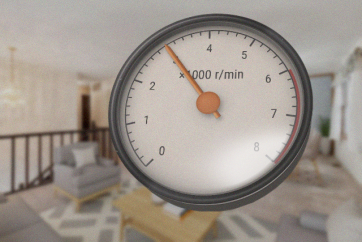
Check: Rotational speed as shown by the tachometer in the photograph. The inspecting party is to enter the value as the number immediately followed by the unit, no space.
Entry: 3000rpm
